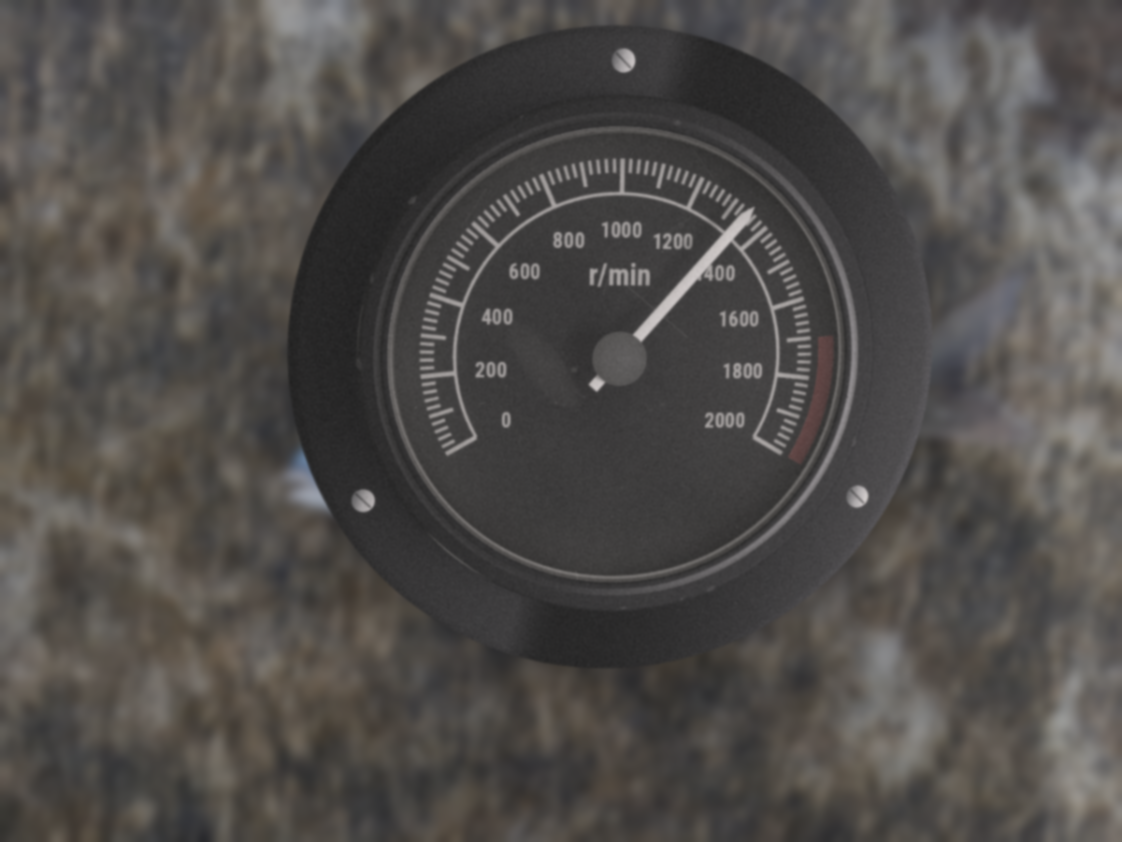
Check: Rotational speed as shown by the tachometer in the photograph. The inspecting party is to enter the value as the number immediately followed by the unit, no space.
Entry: 1340rpm
